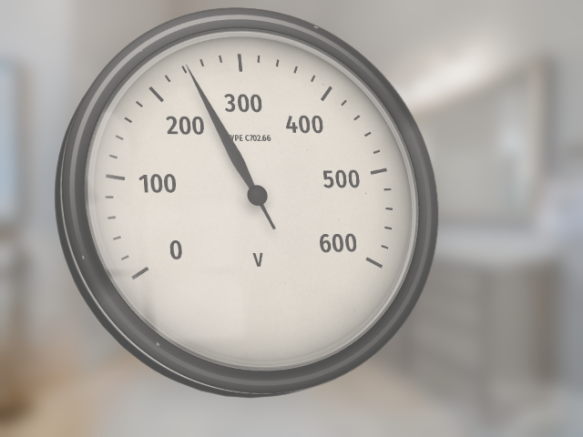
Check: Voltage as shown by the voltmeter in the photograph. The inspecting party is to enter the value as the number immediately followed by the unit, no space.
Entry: 240V
